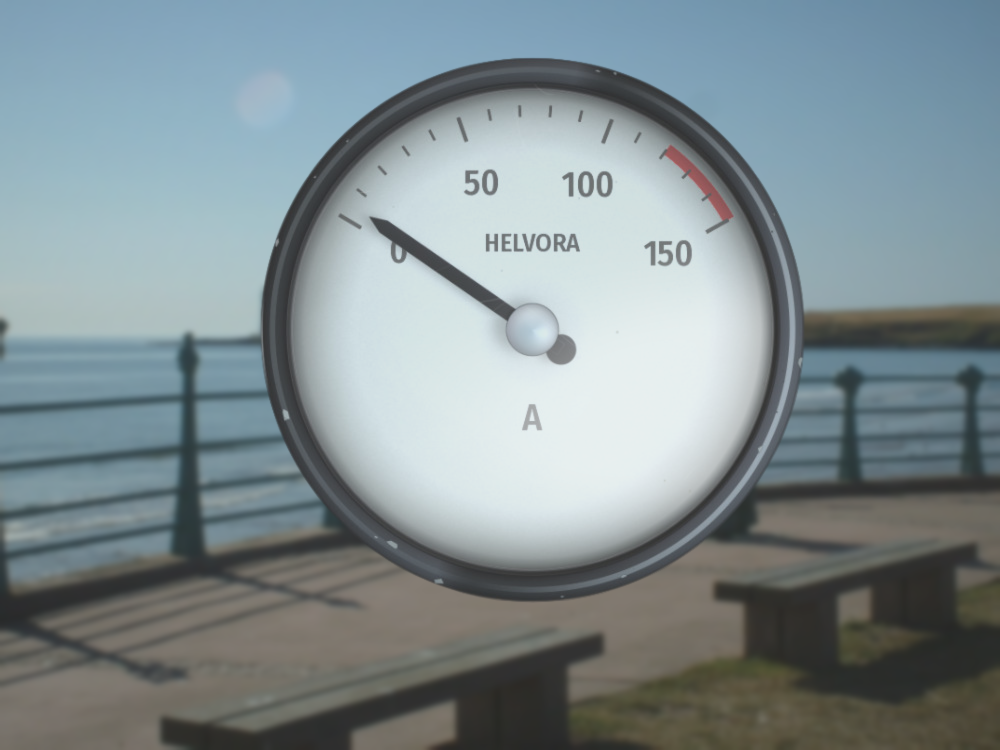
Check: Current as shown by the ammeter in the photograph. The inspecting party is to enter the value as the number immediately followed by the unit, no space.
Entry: 5A
